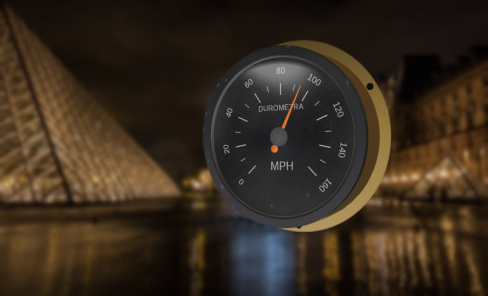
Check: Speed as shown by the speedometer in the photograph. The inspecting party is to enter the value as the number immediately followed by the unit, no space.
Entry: 95mph
